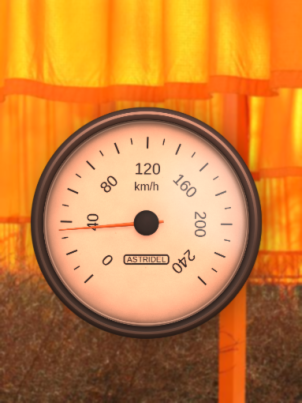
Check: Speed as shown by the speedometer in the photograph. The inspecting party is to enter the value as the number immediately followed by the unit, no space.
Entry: 35km/h
